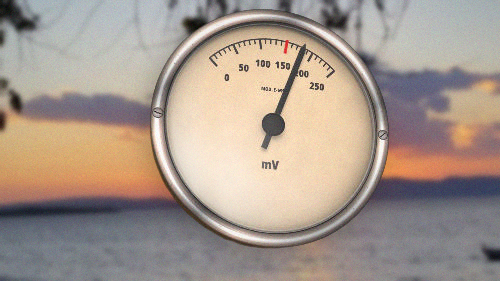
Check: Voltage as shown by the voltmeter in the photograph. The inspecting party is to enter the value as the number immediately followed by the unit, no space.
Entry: 180mV
